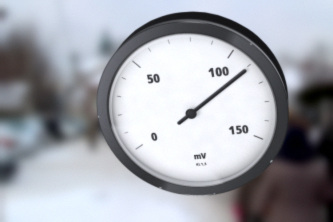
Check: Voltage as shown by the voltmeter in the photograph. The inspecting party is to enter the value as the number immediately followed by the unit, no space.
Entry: 110mV
